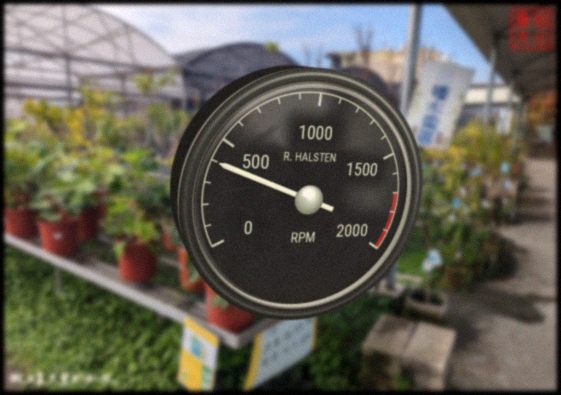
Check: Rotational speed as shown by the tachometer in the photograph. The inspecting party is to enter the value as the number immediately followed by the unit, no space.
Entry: 400rpm
